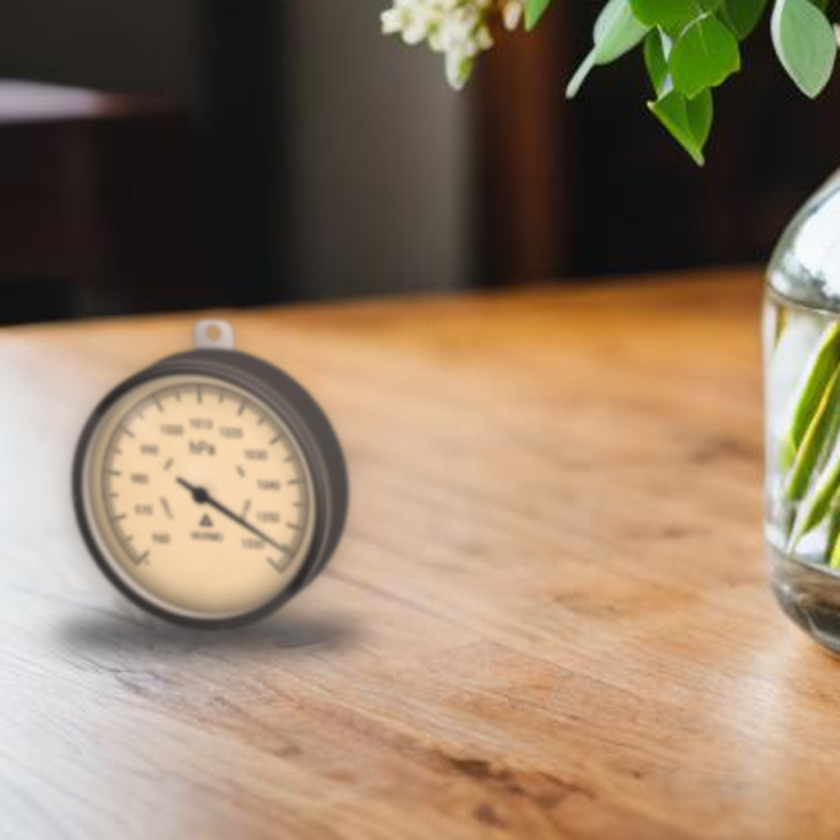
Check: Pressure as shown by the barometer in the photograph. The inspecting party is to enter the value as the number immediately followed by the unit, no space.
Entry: 1055hPa
